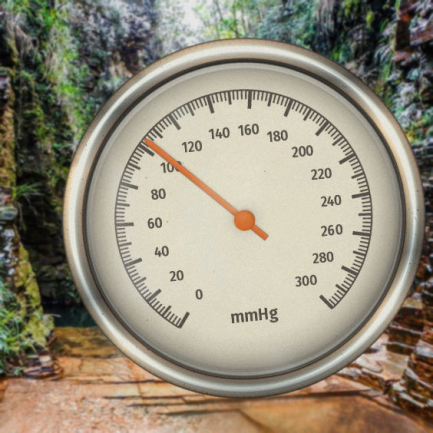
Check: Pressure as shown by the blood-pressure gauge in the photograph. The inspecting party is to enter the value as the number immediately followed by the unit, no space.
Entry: 104mmHg
